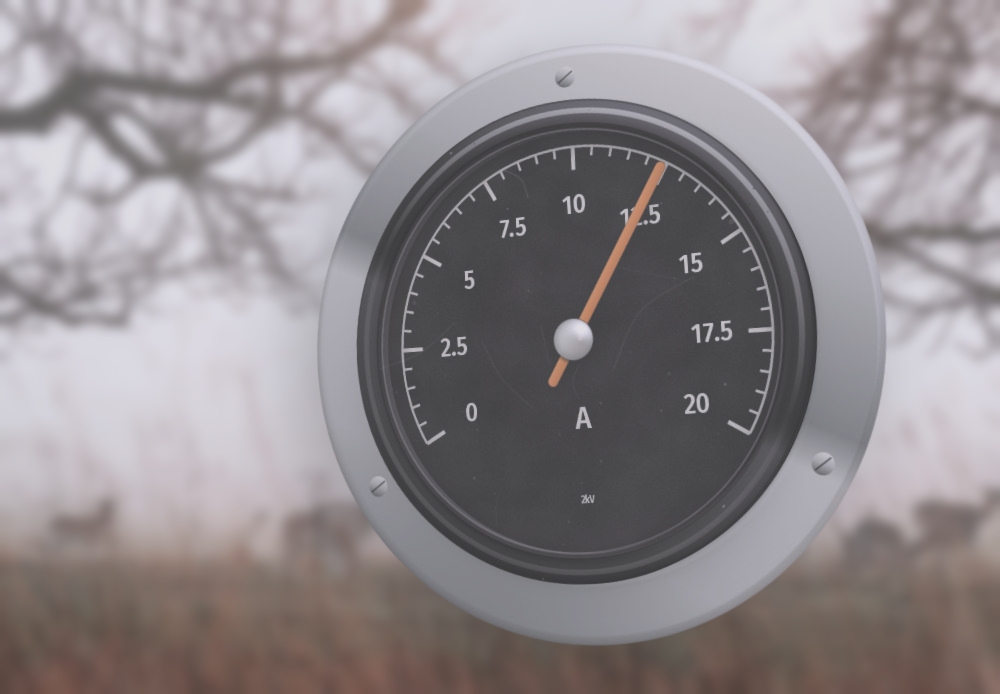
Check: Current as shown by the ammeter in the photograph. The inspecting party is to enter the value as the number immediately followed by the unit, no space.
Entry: 12.5A
